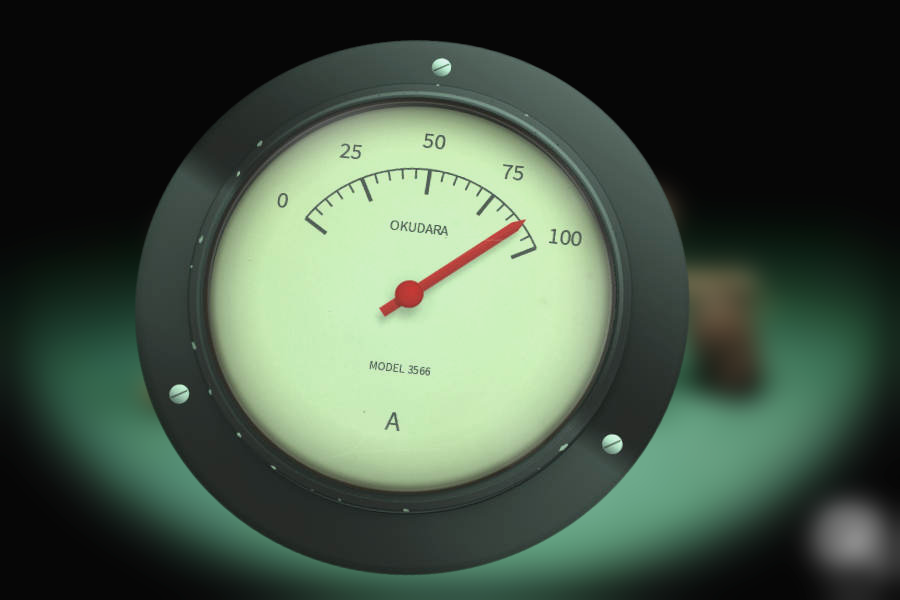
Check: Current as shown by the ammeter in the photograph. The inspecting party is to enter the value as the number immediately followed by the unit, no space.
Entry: 90A
